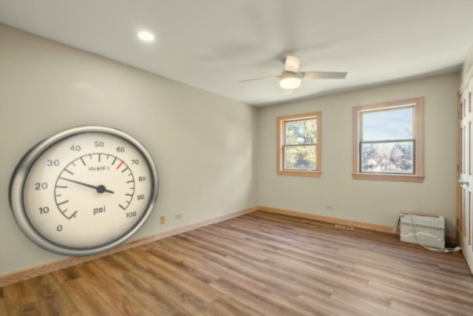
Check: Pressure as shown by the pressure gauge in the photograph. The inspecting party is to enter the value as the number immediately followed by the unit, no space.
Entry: 25psi
